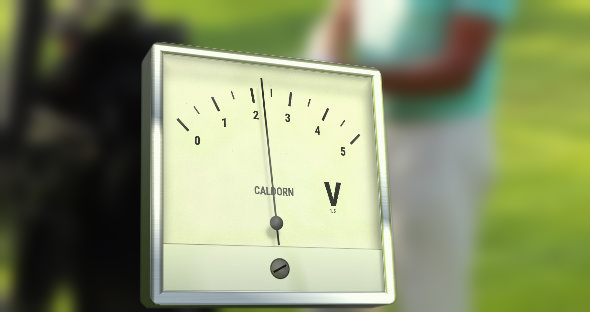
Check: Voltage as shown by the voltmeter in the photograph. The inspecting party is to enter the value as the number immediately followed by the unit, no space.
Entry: 2.25V
